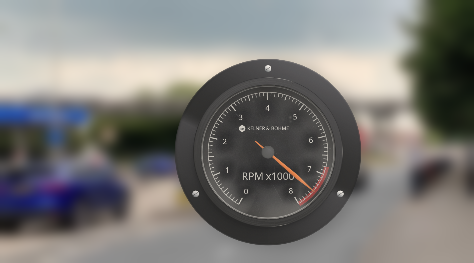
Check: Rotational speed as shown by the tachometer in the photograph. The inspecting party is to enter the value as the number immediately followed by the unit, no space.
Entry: 7500rpm
